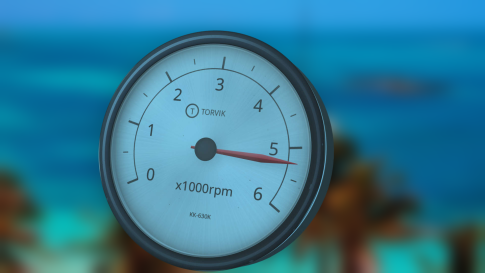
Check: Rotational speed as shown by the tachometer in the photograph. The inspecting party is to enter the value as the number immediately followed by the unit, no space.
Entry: 5250rpm
